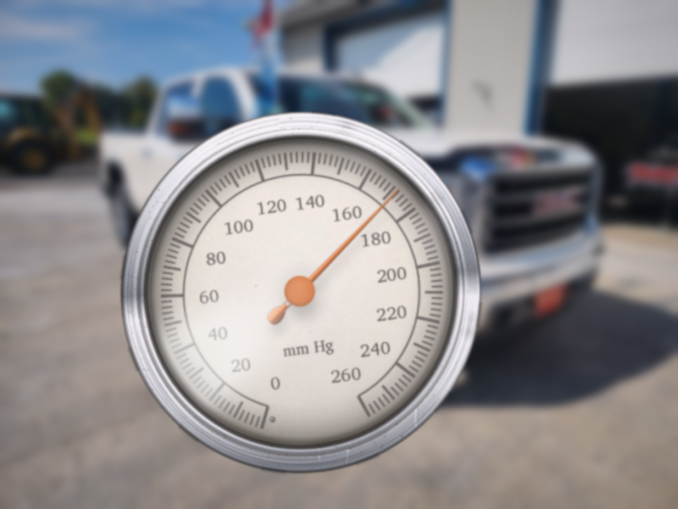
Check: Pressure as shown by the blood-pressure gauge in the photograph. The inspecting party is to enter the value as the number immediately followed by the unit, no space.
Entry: 172mmHg
